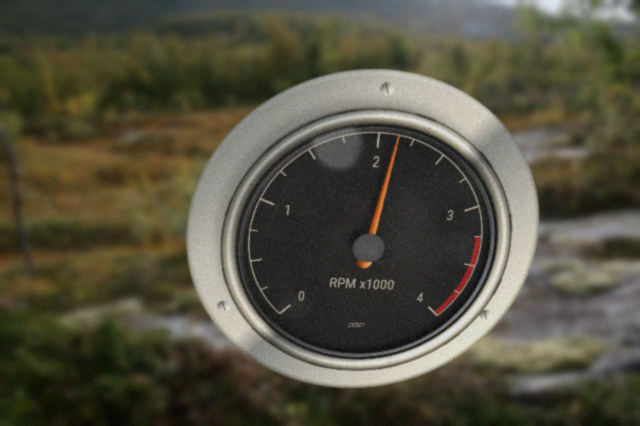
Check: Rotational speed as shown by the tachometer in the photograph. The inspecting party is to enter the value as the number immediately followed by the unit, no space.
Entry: 2125rpm
